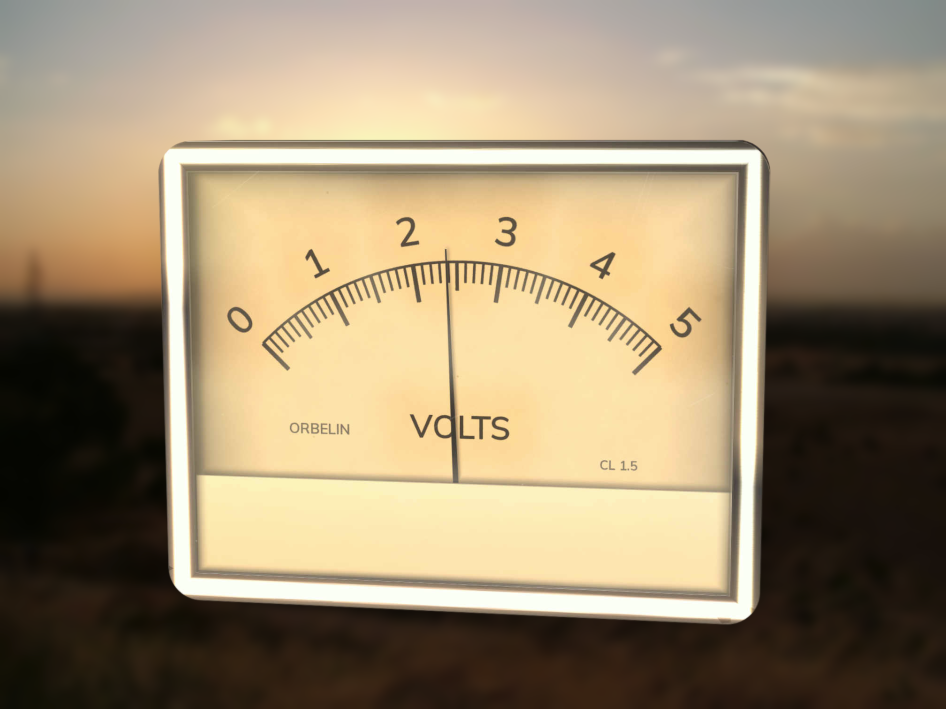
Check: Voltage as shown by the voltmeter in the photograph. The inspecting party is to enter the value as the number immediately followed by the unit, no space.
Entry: 2.4V
